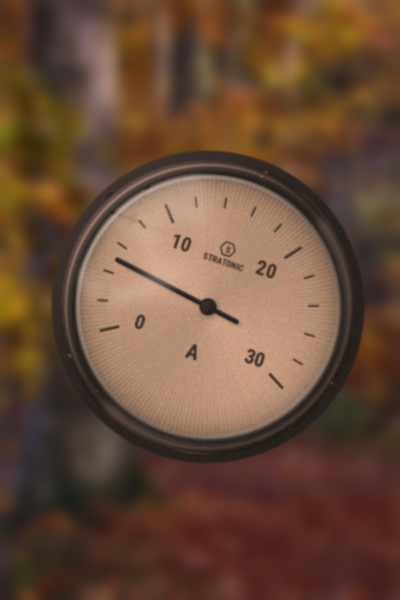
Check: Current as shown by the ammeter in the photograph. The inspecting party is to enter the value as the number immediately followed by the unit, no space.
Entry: 5A
